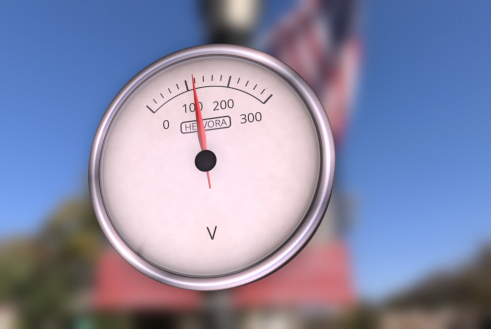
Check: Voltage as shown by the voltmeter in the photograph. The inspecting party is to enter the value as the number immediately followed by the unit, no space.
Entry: 120V
